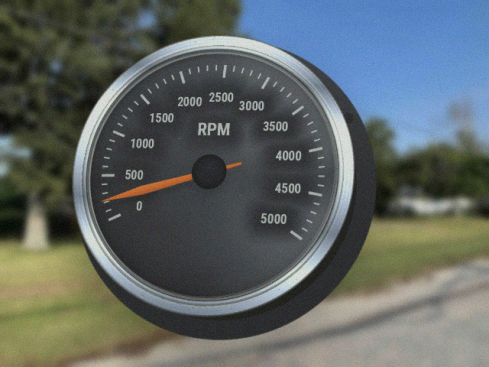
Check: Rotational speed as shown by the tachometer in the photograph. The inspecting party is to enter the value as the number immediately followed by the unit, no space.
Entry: 200rpm
